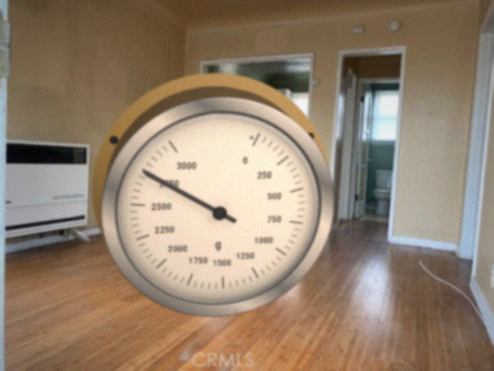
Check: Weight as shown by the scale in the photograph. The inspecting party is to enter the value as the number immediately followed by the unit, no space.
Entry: 2750g
